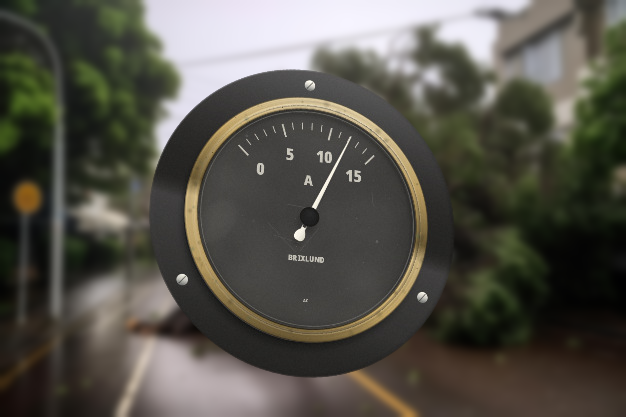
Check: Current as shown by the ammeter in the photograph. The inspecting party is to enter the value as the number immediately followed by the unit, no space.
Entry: 12A
